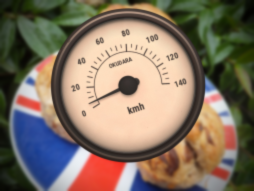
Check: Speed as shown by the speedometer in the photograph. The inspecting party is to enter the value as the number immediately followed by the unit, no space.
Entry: 5km/h
